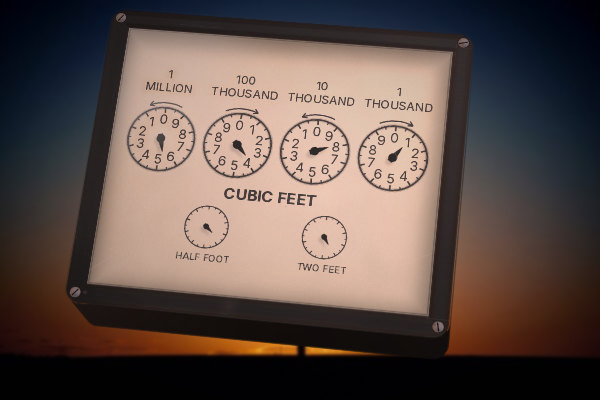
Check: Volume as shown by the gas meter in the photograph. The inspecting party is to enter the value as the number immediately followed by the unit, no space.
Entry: 538100ft³
